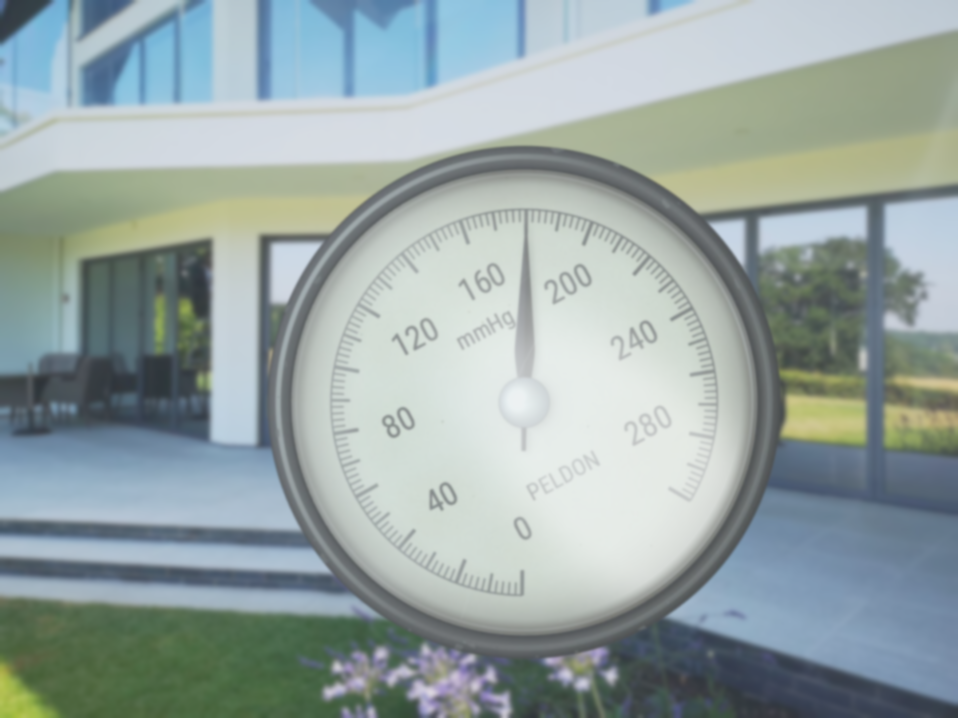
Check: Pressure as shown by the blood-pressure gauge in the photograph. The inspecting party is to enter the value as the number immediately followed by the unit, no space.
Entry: 180mmHg
